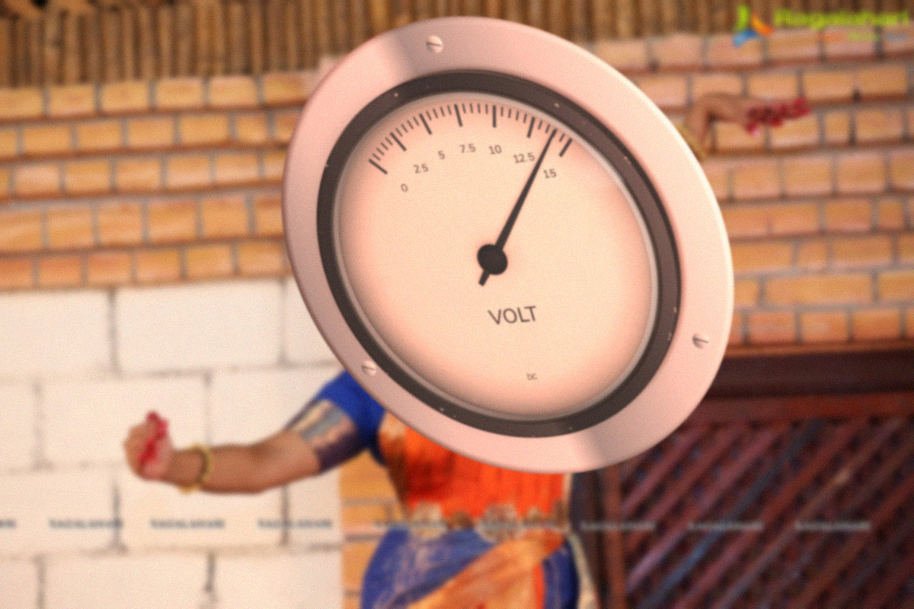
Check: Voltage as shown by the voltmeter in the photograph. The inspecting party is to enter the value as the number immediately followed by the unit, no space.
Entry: 14V
